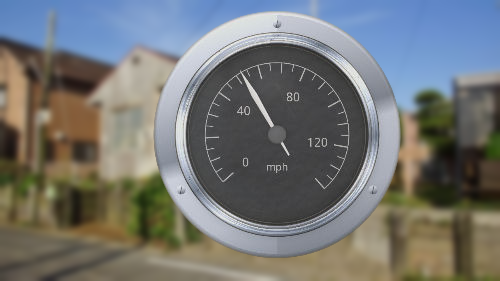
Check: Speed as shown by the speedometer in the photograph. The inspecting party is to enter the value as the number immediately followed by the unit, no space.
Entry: 52.5mph
